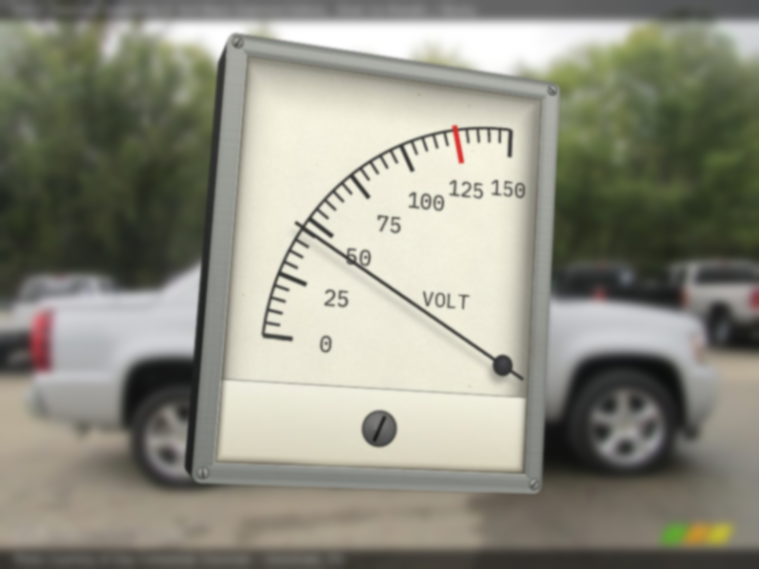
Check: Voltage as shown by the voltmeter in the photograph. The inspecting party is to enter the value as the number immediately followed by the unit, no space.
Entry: 45V
